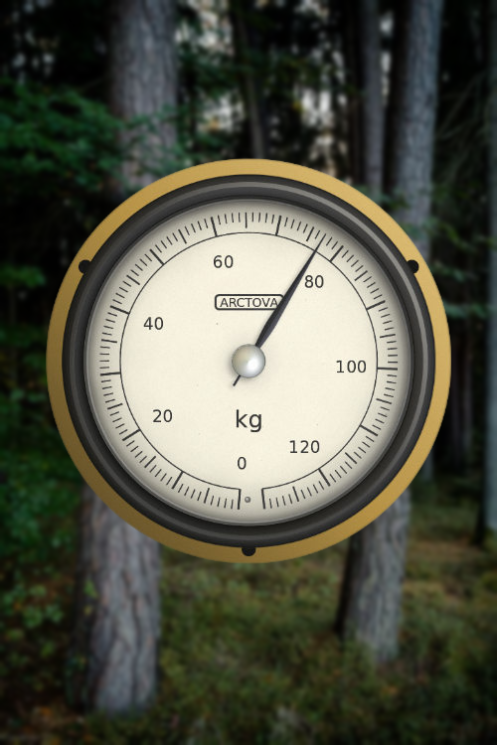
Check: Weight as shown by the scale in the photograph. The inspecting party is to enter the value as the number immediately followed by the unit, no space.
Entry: 77kg
